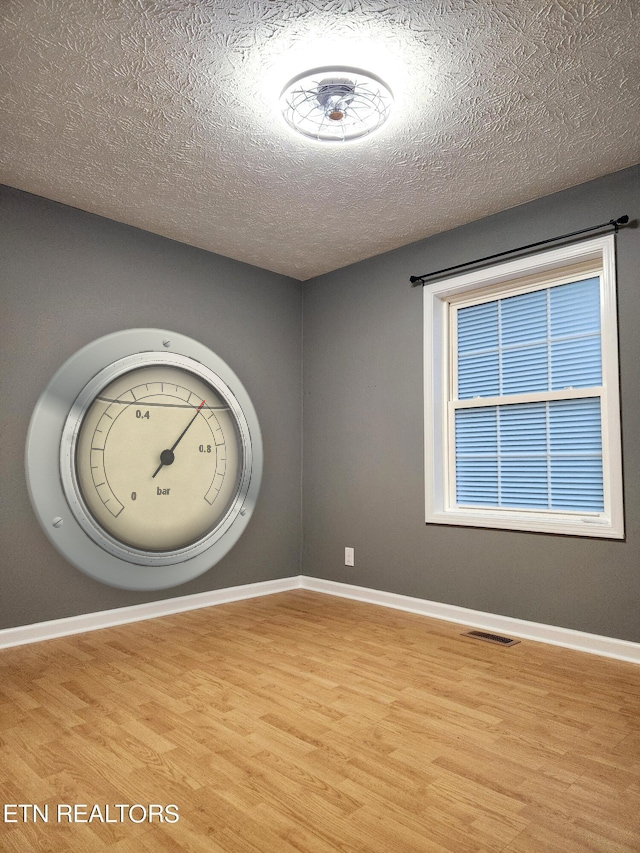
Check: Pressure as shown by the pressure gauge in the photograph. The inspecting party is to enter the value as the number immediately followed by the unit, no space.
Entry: 0.65bar
